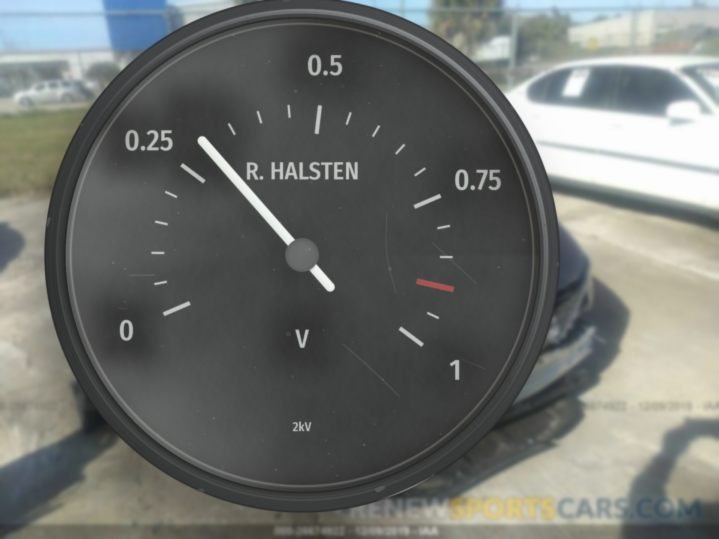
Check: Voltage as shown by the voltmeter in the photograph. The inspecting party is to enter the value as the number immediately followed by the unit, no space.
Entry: 0.3V
